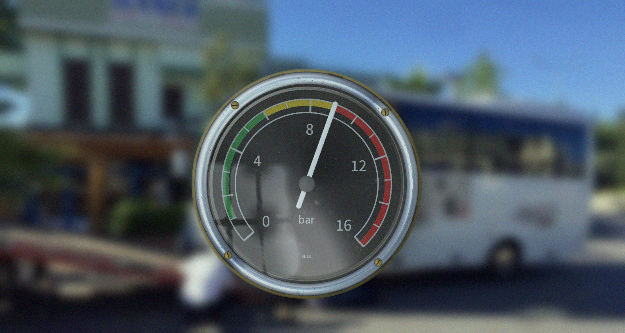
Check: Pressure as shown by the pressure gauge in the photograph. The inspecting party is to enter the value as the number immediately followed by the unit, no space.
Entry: 9bar
